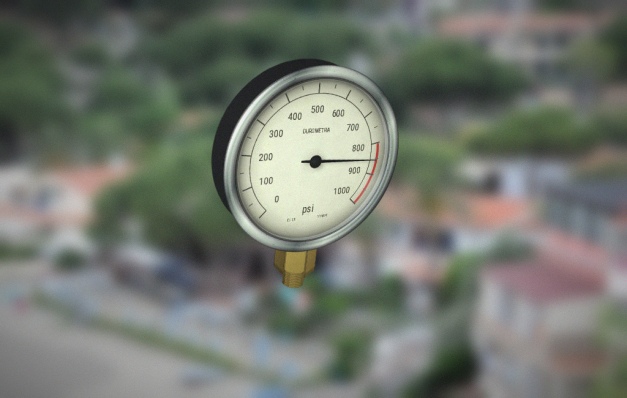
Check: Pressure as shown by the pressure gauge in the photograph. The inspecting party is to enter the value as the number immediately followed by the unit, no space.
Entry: 850psi
